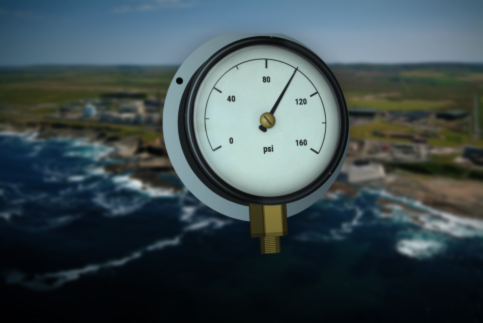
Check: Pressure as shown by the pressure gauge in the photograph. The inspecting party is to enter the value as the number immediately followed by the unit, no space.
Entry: 100psi
